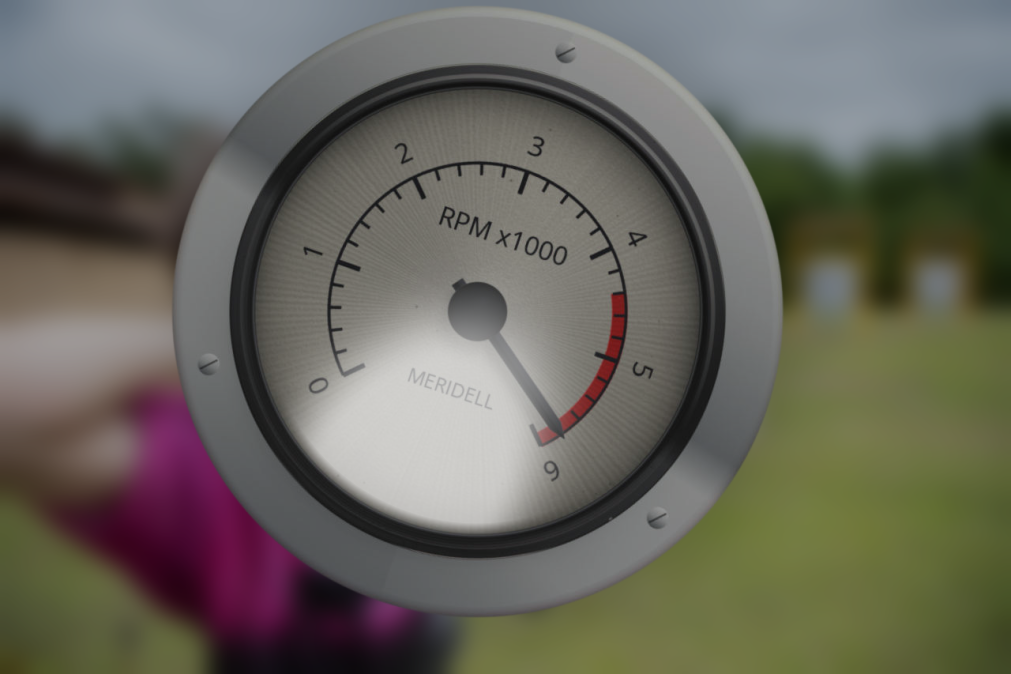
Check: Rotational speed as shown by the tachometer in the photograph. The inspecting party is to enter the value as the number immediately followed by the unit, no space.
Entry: 5800rpm
